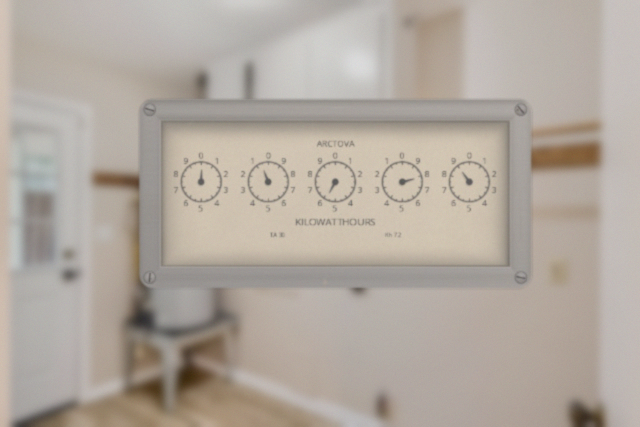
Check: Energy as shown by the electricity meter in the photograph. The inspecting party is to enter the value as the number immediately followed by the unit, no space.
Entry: 579kWh
